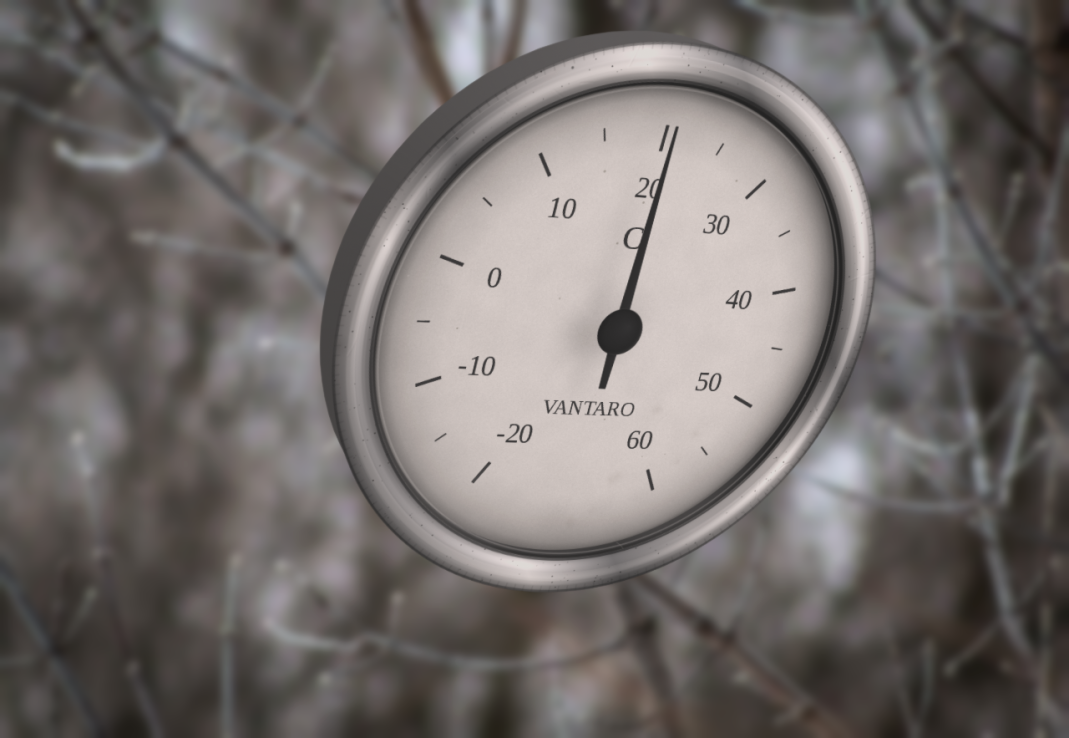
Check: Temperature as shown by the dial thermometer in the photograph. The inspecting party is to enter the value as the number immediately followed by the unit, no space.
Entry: 20°C
